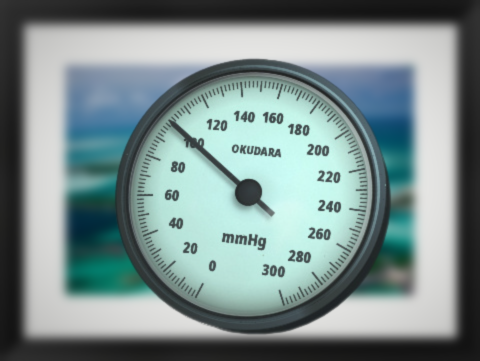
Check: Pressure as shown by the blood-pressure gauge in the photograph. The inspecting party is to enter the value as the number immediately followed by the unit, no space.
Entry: 100mmHg
